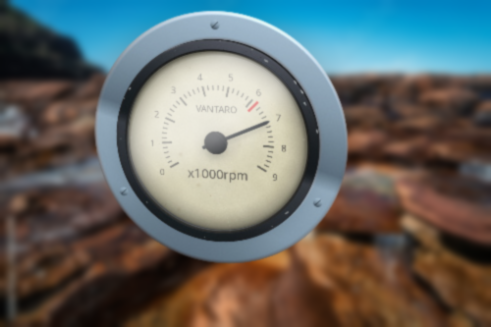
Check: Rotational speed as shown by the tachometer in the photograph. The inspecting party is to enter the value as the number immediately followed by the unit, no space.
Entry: 7000rpm
